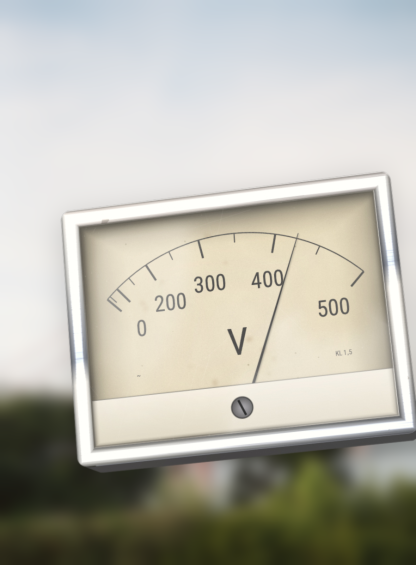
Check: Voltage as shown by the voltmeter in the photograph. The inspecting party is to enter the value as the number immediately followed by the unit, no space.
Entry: 425V
